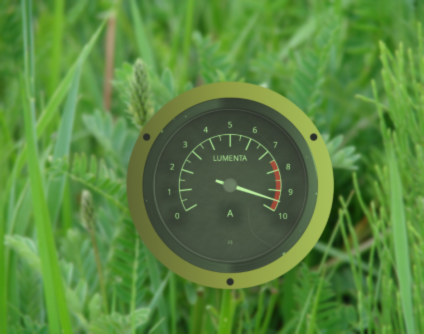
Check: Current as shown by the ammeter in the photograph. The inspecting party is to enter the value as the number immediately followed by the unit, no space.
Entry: 9.5A
